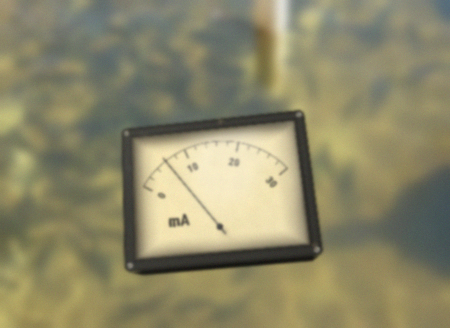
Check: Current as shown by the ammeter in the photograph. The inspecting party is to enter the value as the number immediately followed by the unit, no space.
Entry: 6mA
